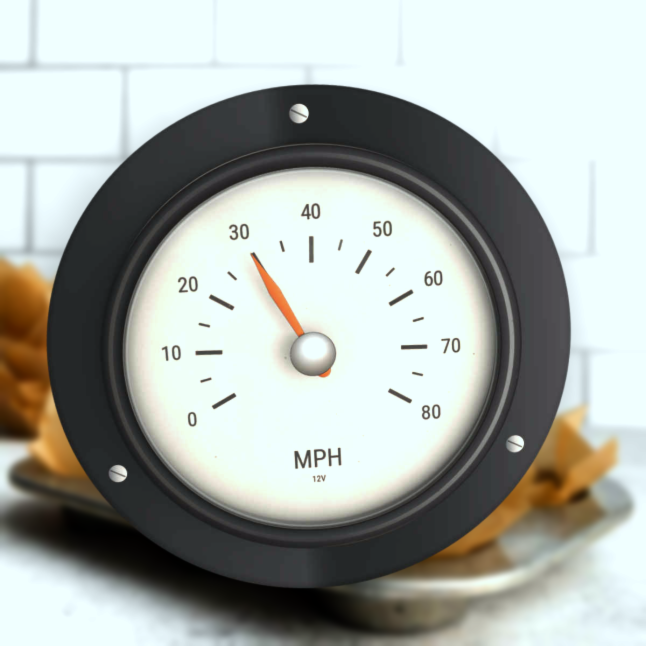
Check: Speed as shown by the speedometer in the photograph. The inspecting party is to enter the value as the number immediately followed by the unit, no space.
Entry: 30mph
